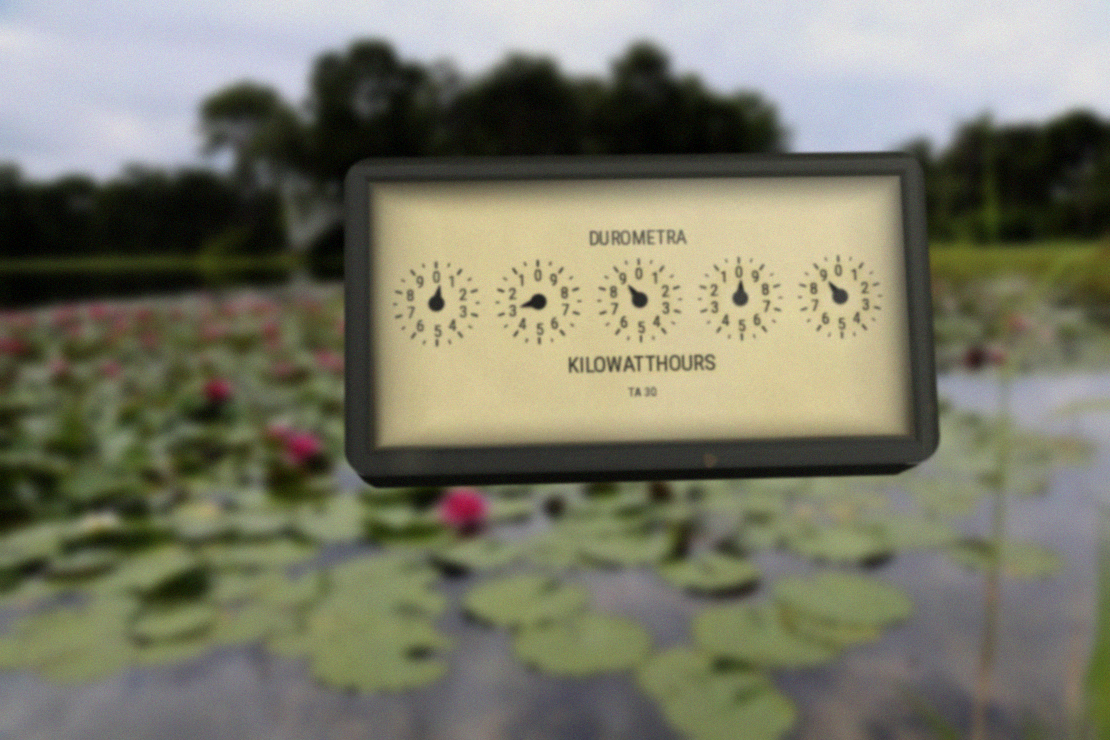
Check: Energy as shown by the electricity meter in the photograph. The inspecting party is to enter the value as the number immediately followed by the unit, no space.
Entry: 2899kWh
